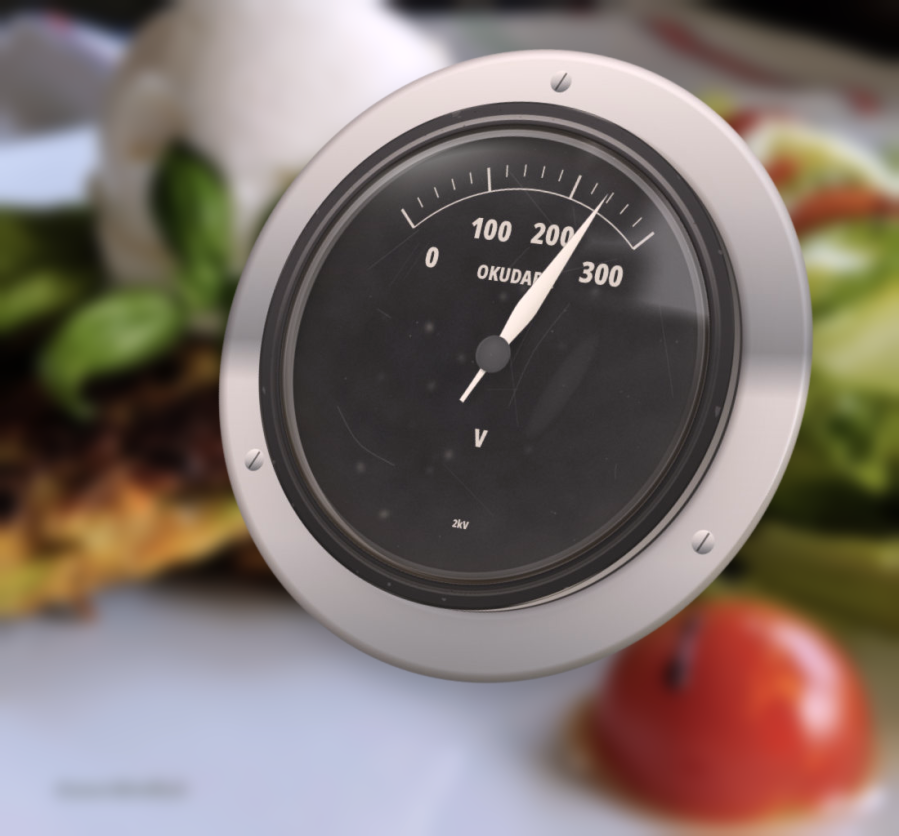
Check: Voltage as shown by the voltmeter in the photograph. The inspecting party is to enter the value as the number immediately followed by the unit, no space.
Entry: 240V
